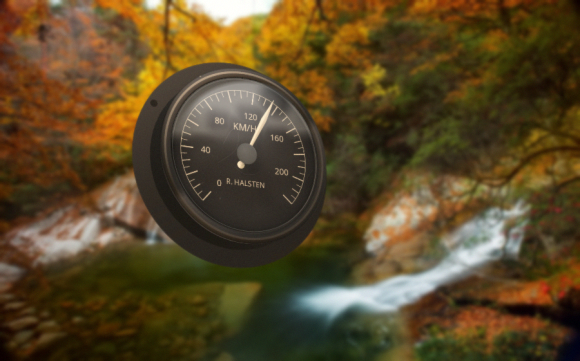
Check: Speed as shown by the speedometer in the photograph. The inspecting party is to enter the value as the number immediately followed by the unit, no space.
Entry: 135km/h
